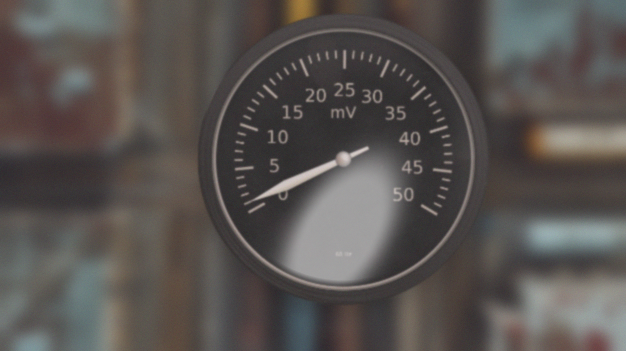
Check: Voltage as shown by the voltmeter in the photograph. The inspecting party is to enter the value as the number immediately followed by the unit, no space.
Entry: 1mV
